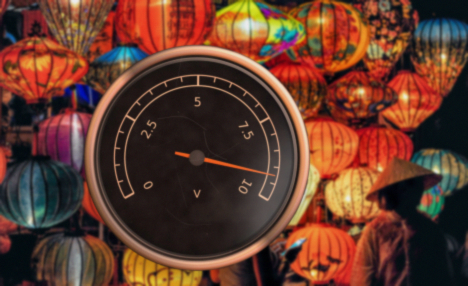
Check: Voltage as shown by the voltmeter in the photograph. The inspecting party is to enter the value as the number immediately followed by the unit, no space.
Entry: 9.25V
